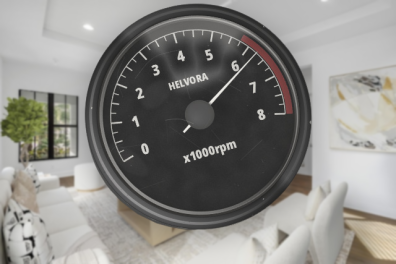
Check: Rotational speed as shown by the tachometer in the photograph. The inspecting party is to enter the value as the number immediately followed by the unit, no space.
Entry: 6250rpm
